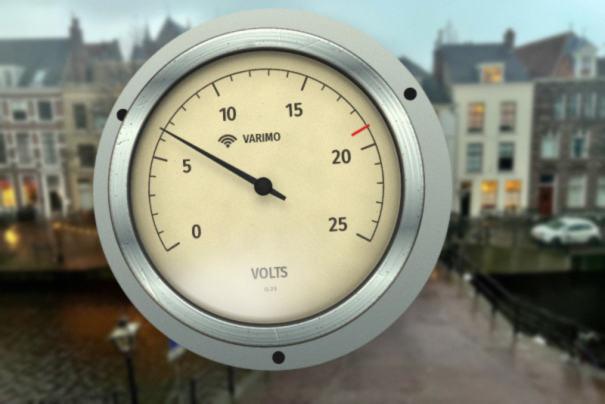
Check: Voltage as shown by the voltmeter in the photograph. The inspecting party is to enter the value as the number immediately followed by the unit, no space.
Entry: 6.5V
